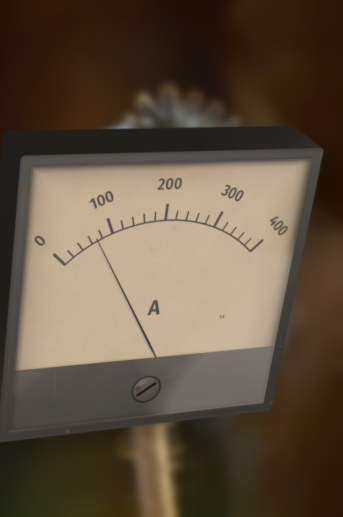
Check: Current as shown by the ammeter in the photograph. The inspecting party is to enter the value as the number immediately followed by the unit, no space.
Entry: 70A
